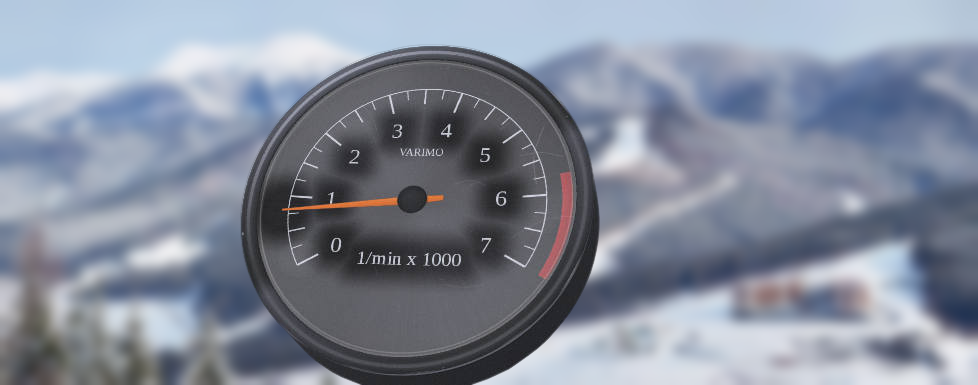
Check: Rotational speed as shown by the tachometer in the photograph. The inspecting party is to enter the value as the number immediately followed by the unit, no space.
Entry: 750rpm
